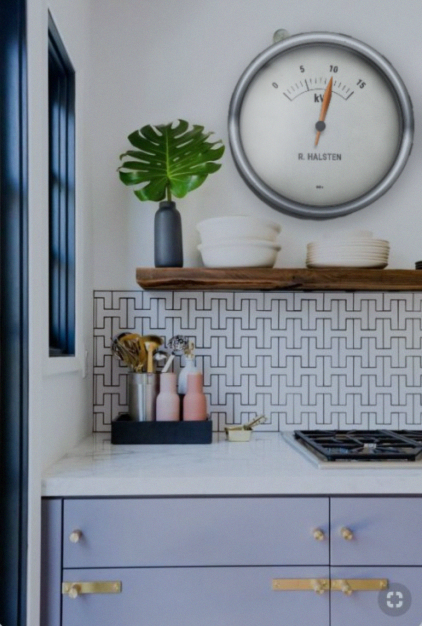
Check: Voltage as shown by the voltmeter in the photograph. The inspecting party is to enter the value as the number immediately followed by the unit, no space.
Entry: 10kV
